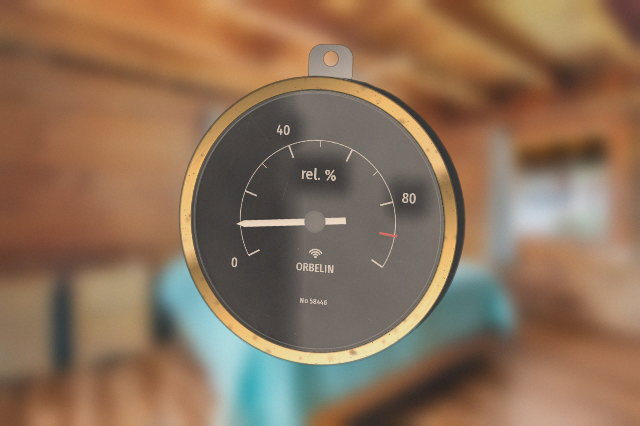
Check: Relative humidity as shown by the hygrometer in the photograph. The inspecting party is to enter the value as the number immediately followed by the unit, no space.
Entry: 10%
